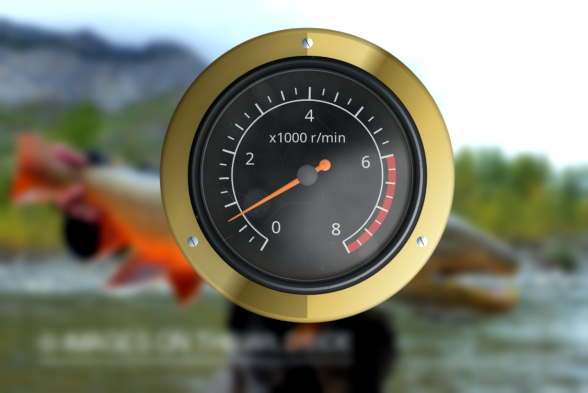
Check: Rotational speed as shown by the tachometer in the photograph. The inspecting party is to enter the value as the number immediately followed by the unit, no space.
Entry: 750rpm
